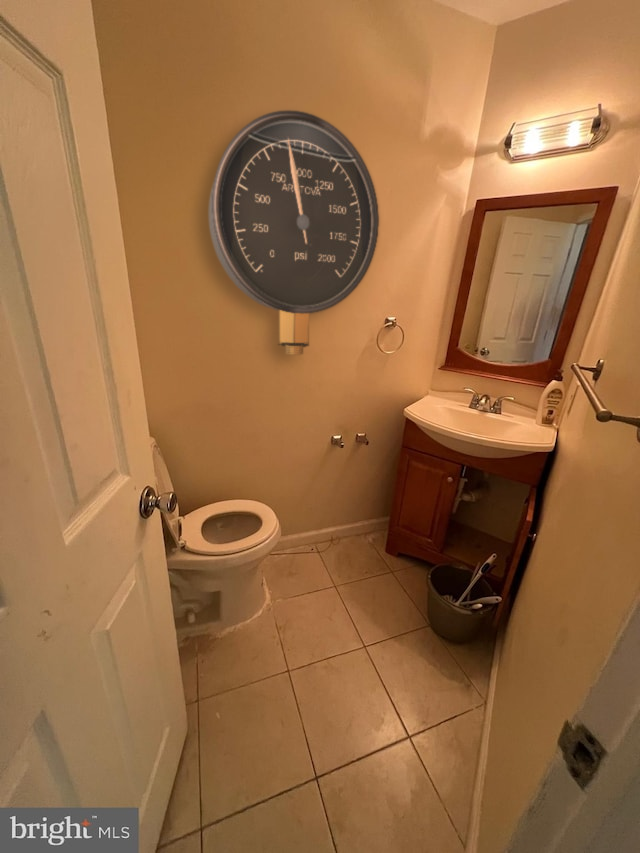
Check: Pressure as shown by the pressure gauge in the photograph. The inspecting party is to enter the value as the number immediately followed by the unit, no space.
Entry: 900psi
